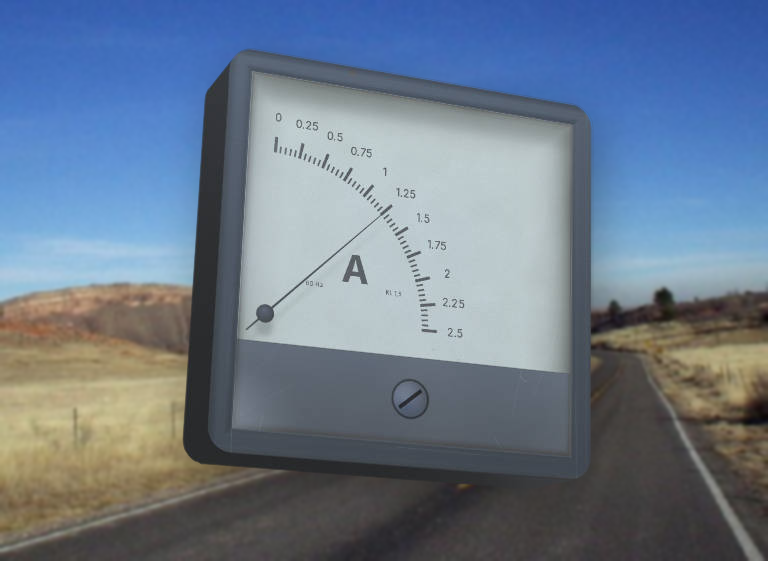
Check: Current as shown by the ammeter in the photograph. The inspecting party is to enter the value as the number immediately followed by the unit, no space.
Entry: 1.25A
